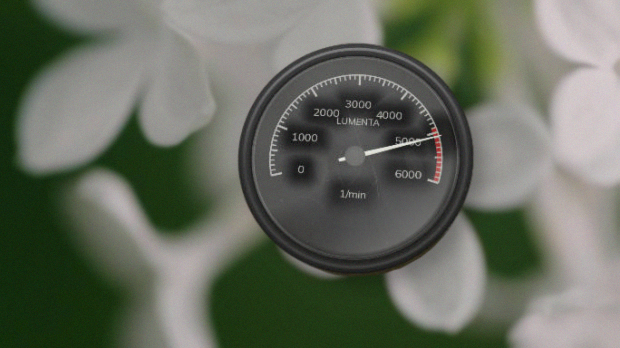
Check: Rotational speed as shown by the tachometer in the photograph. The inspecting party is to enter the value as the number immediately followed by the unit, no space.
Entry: 5100rpm
